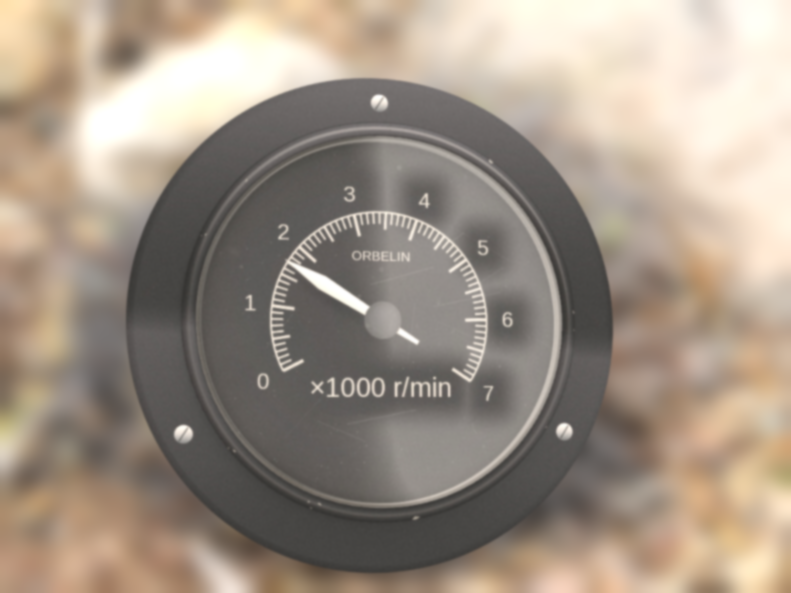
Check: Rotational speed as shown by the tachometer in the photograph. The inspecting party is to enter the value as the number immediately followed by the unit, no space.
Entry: 1700rpm
